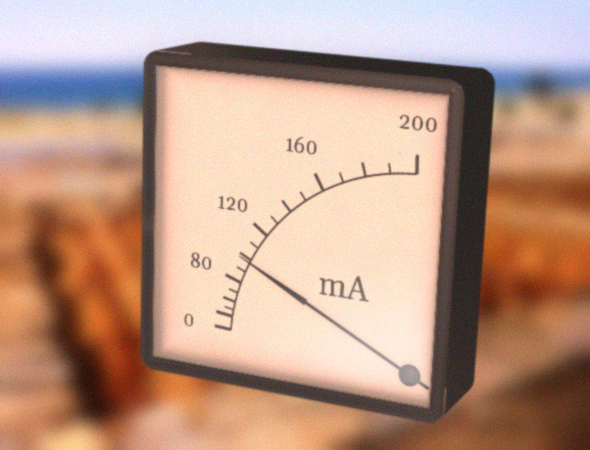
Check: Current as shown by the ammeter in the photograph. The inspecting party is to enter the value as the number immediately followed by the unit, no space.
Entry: 100mA
